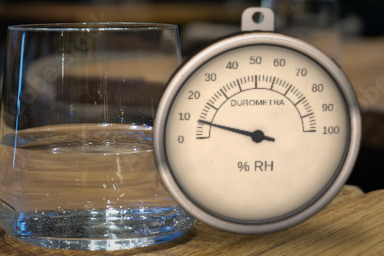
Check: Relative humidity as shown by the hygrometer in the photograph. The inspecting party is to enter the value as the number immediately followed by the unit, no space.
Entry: 10%
